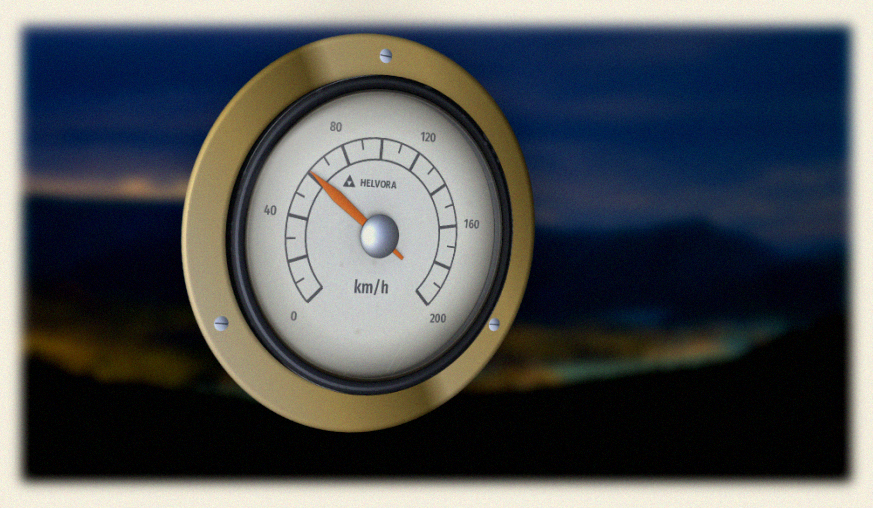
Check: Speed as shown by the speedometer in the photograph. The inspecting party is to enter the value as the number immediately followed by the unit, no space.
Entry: 60km/h
